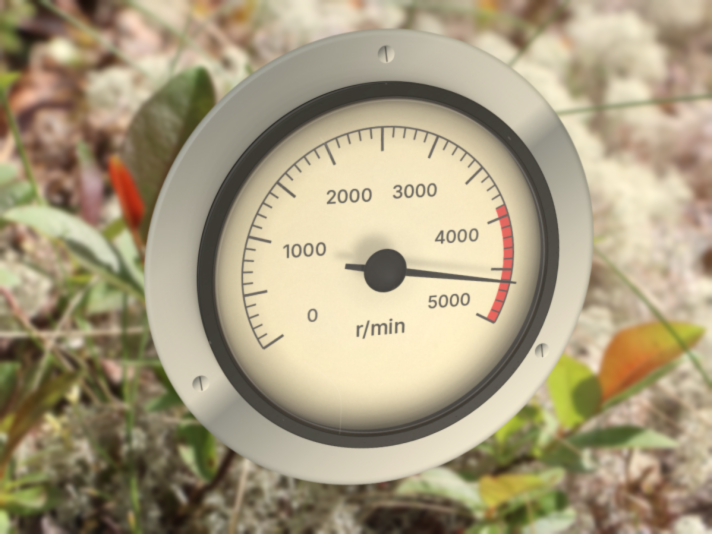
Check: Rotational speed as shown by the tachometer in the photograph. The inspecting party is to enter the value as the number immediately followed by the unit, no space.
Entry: 4600rpm
